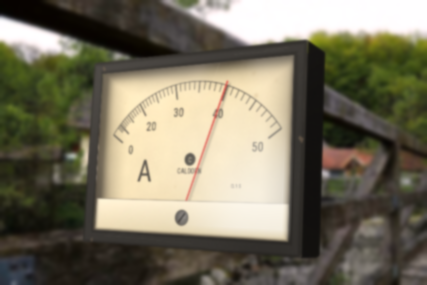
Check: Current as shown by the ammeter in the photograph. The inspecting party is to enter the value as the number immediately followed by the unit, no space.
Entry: 40A
